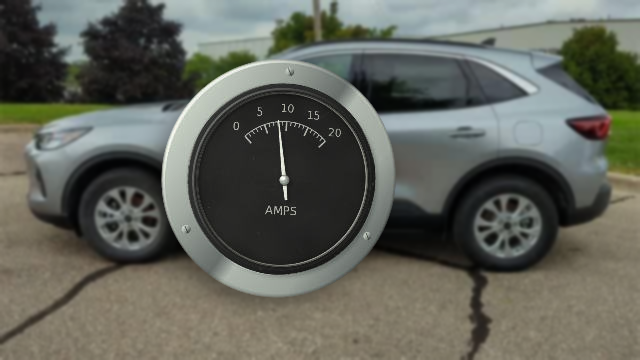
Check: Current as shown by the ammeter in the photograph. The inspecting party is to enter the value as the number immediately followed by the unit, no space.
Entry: 8A
